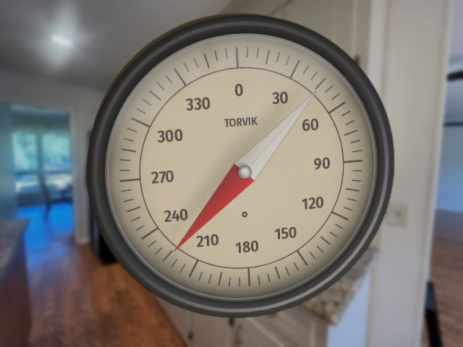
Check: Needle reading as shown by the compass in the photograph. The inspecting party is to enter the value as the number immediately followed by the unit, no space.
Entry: 225°
